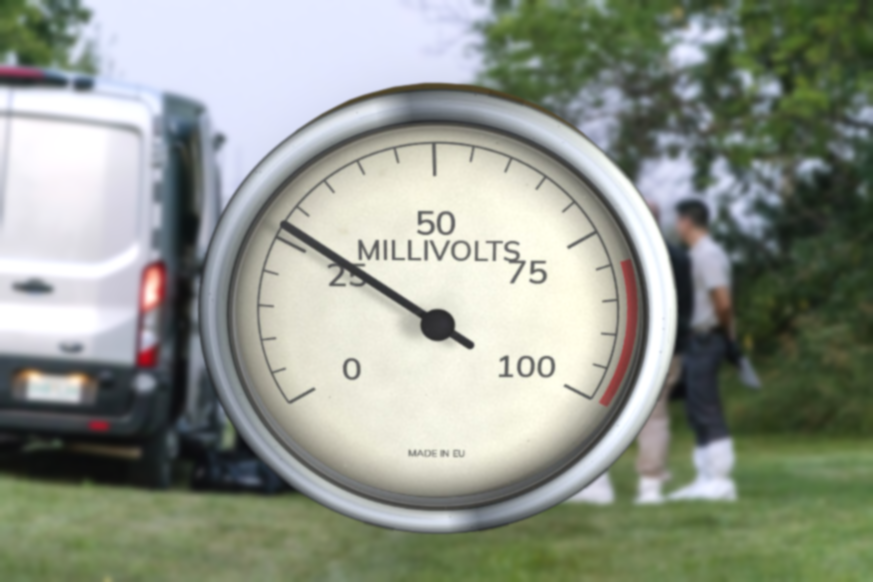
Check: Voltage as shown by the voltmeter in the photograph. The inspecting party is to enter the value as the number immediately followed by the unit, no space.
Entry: 27.5mV
